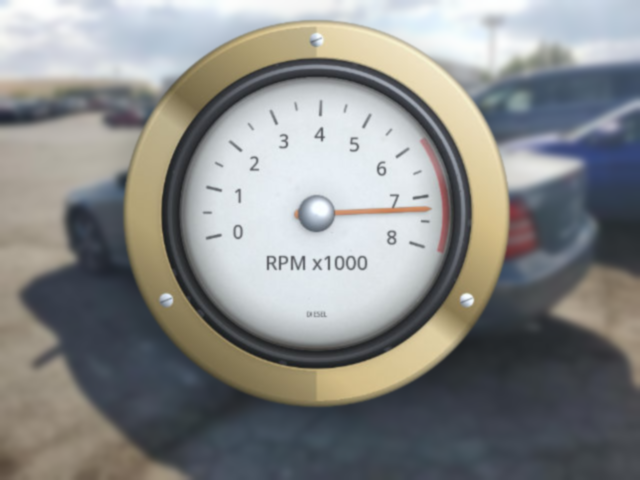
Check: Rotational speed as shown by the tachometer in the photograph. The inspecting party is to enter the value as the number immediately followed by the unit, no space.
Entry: 7250rpm
